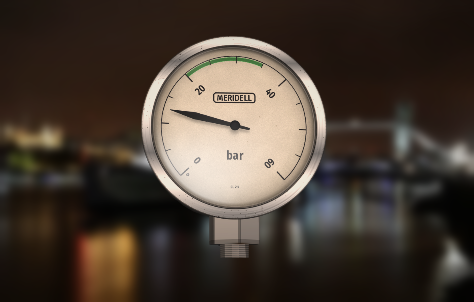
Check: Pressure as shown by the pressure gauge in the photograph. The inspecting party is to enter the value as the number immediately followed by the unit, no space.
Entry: 12.5bar
